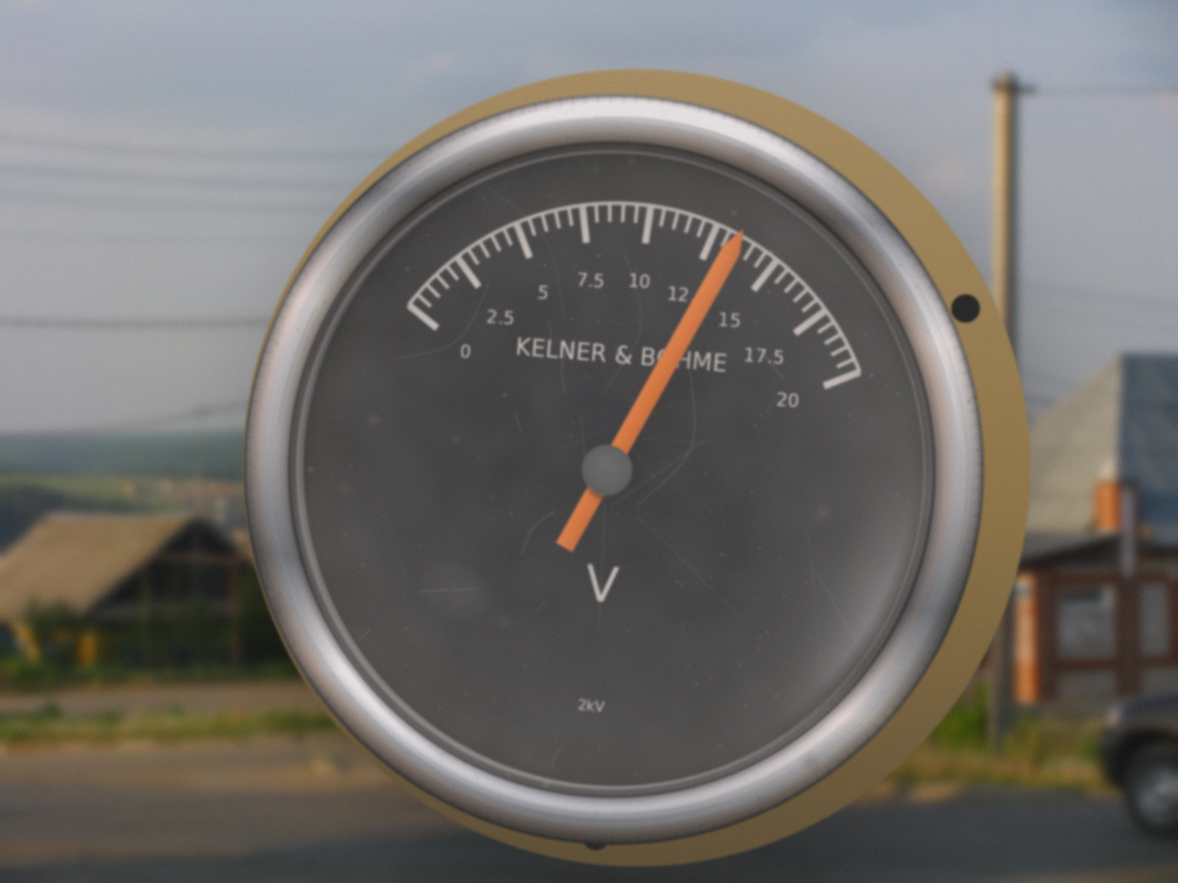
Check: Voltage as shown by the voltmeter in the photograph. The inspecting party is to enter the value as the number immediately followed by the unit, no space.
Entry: 13.5V
